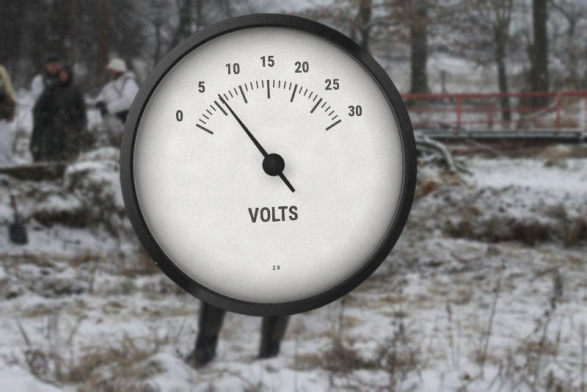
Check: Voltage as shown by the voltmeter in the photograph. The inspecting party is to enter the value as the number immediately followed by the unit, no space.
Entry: 6V
